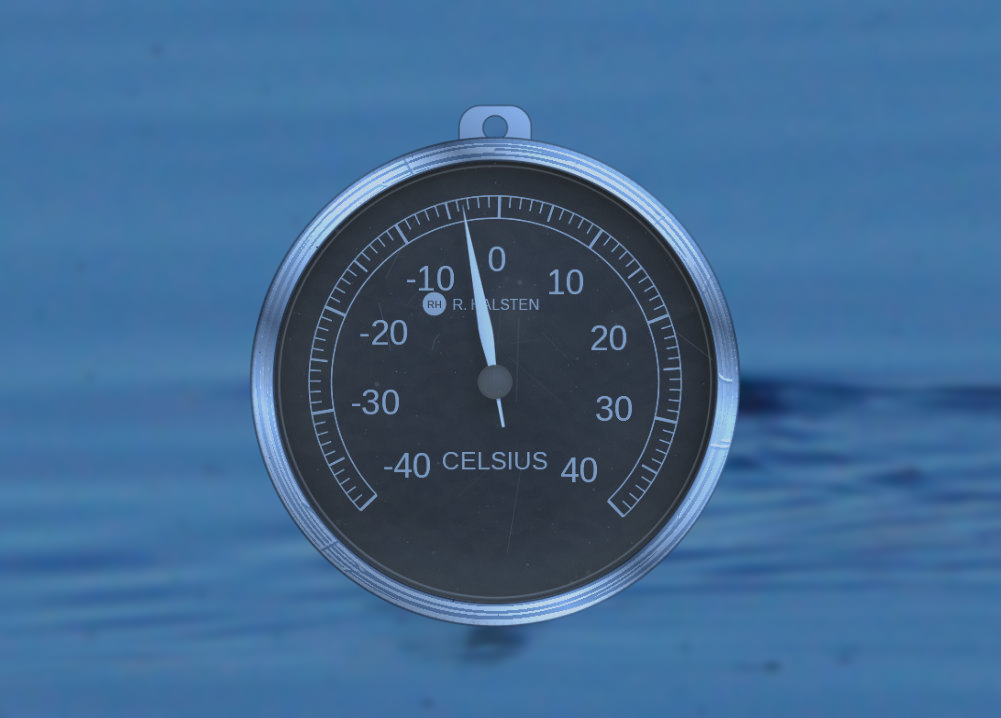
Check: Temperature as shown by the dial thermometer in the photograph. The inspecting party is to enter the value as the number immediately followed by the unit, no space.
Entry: -3.5°C
